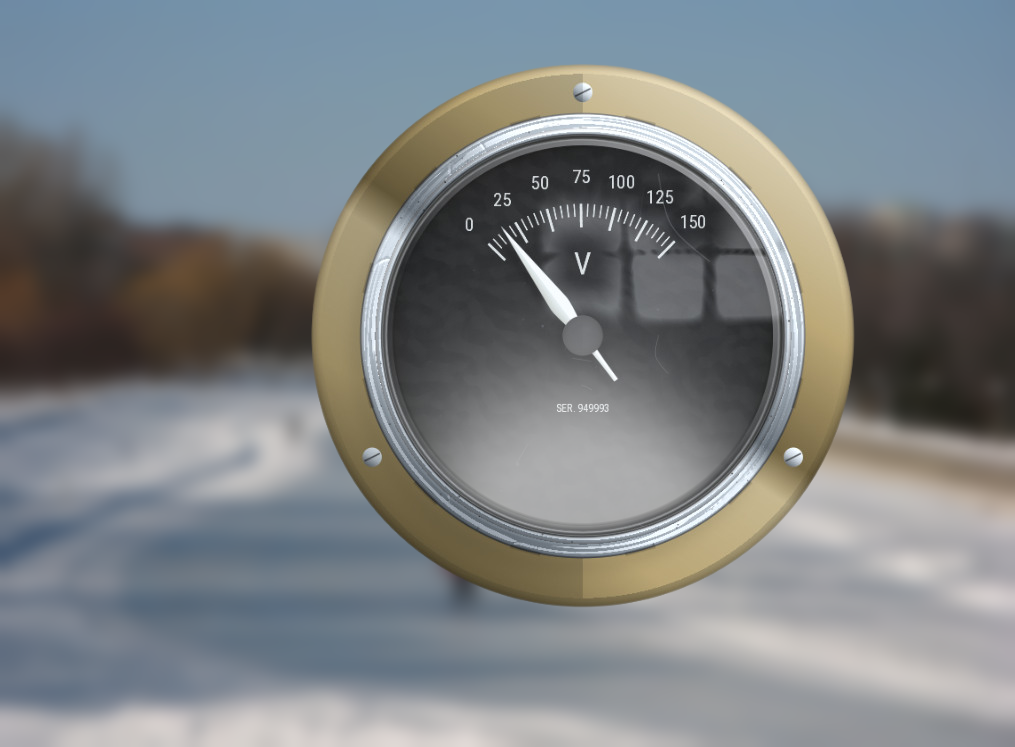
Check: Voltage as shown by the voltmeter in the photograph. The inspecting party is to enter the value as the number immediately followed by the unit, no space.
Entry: 15V
